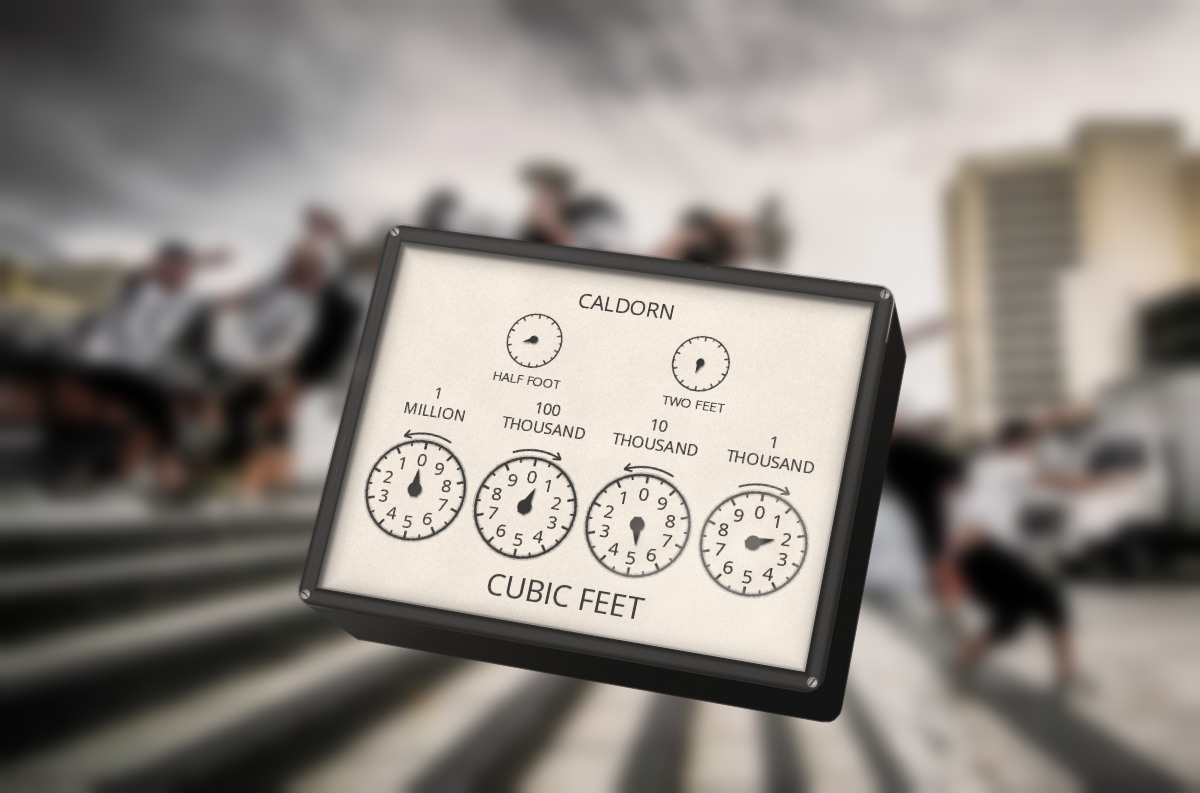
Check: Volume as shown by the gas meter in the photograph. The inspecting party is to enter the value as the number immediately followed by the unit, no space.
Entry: 5200ft³
